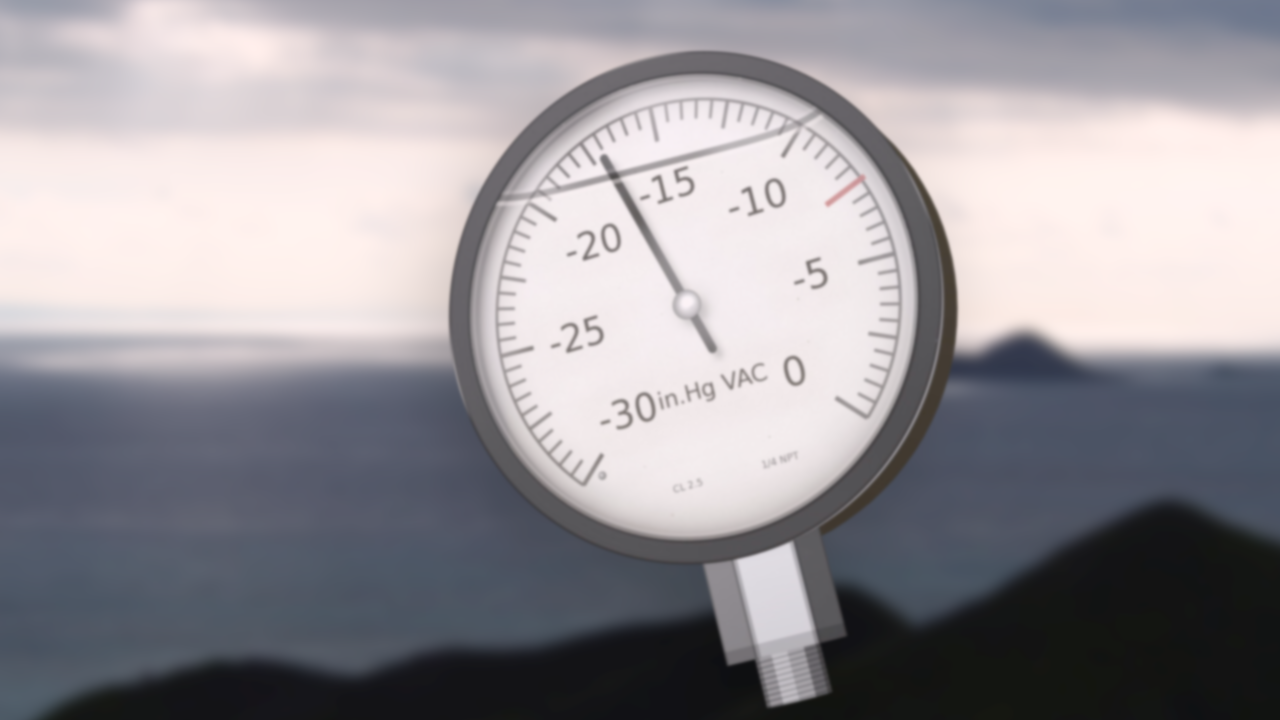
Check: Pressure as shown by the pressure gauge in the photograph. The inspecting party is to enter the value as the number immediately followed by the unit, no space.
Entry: -17inHg
